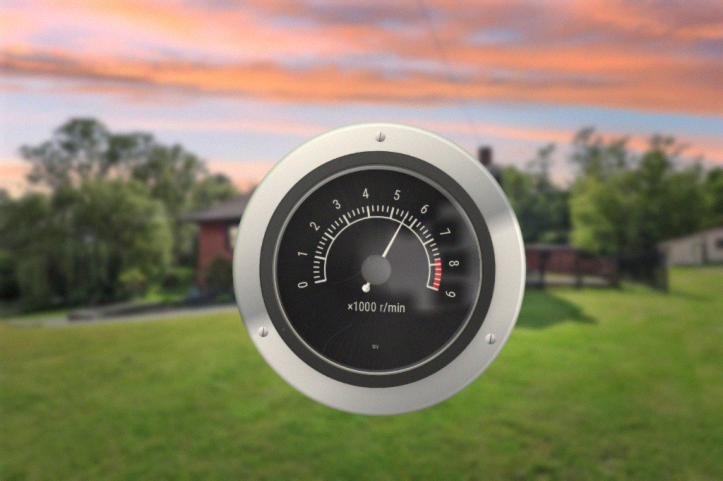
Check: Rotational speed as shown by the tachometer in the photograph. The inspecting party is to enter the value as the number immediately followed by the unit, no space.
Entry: 5600rpm
